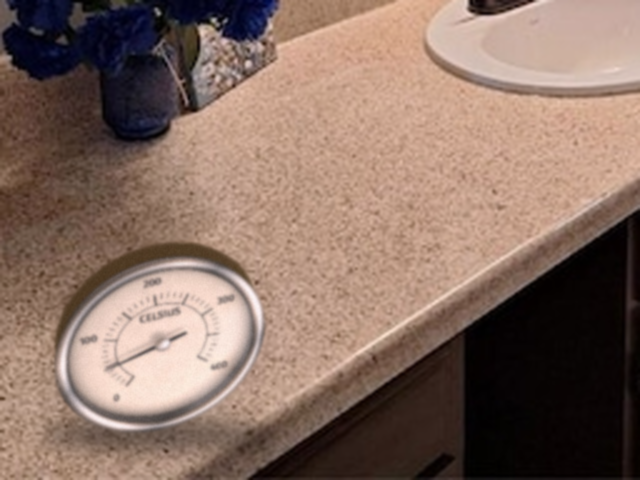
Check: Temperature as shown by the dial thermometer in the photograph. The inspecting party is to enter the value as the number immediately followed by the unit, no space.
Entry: 50°C
